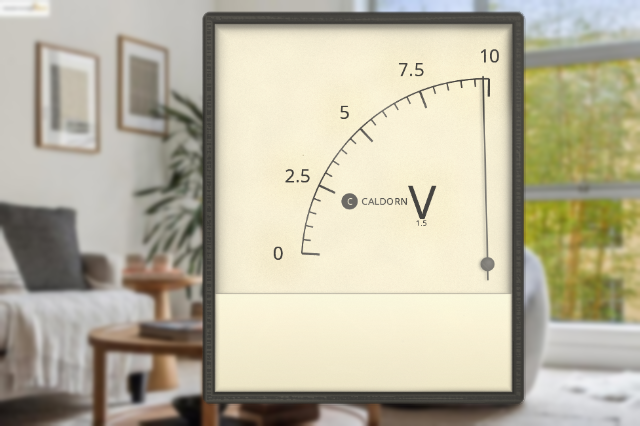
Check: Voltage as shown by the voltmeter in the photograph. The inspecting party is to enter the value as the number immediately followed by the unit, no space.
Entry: 9.75V
